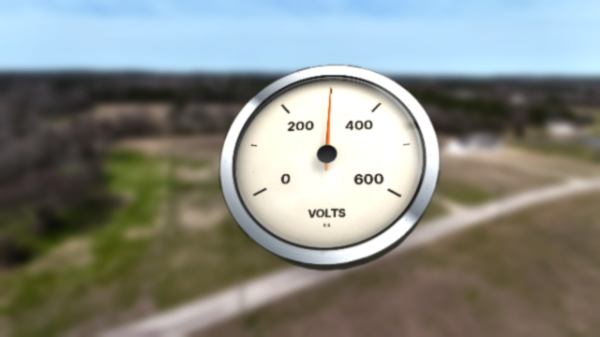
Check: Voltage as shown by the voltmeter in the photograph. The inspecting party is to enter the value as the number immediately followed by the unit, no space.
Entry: 300V
